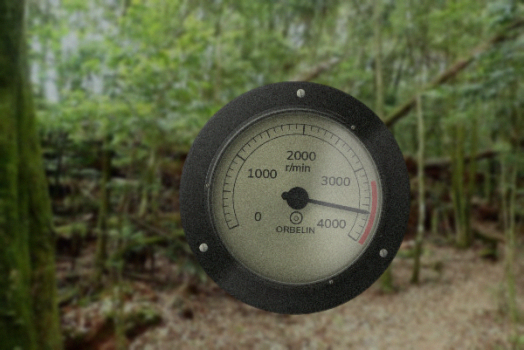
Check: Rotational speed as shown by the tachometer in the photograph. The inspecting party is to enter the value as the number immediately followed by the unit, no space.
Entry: 3600rpm
